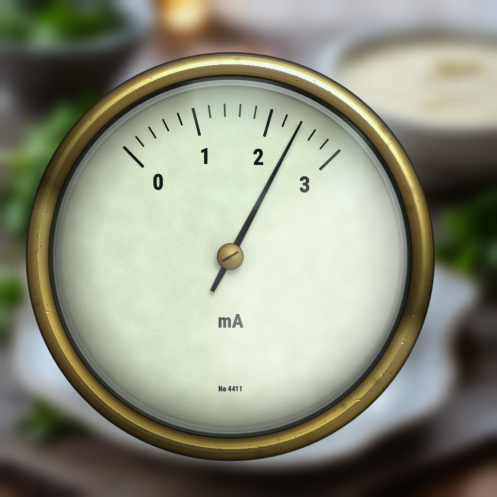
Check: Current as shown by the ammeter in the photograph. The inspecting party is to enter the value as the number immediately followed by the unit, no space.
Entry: 2.4mA
